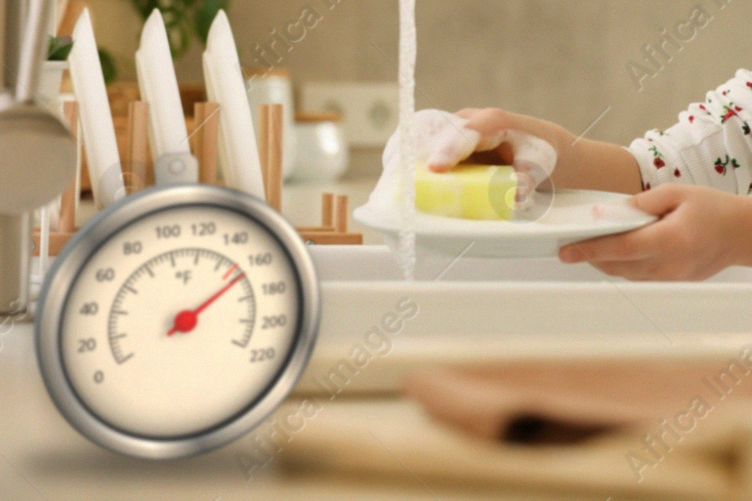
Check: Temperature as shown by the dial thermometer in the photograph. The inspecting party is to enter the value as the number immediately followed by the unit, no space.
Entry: 160°F
